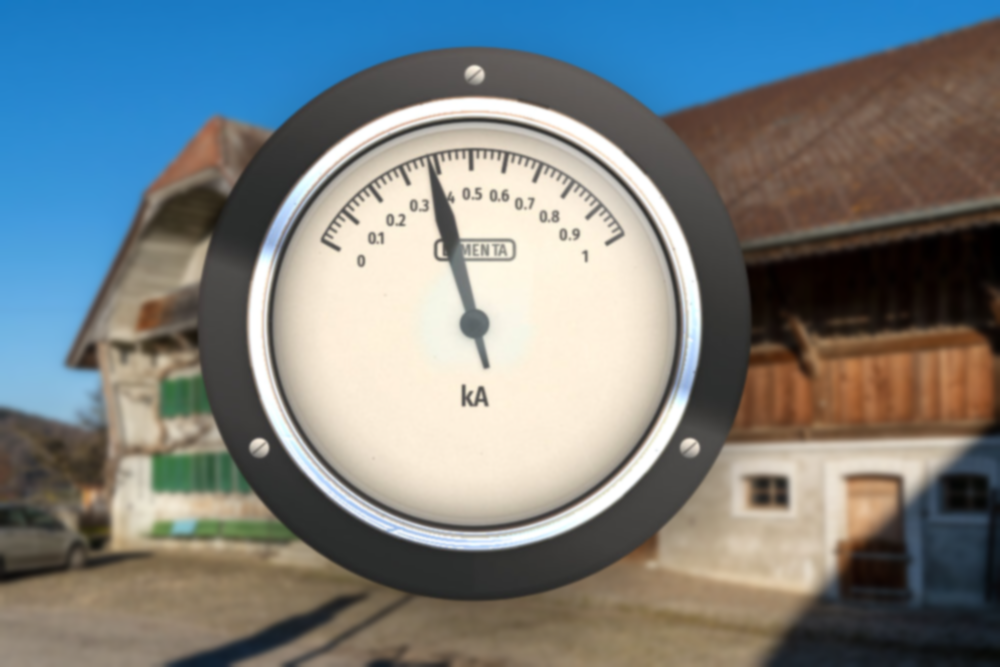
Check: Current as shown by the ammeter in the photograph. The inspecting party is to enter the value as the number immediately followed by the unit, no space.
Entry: 0.38kA
